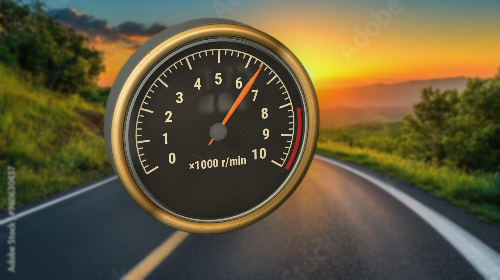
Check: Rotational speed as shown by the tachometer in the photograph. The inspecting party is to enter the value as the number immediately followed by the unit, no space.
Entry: 6400rpm
